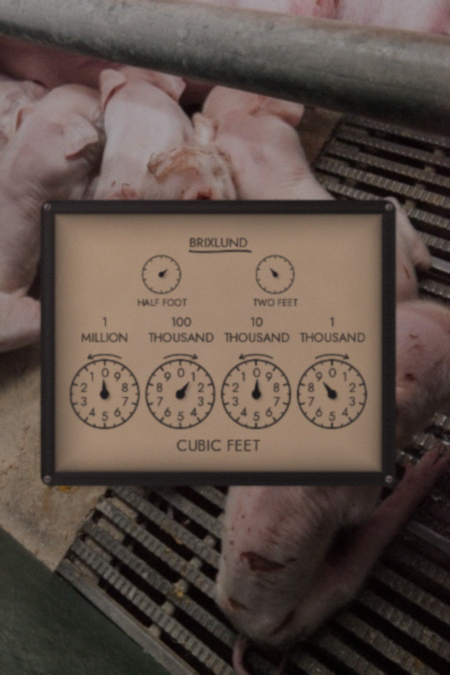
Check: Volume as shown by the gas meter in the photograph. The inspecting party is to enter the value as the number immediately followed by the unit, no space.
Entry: 9900ft³
